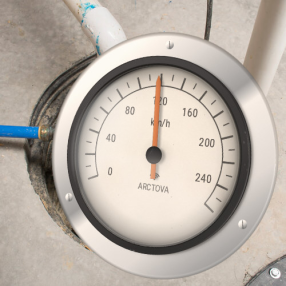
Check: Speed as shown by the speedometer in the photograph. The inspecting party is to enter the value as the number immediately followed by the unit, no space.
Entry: 120km/h
